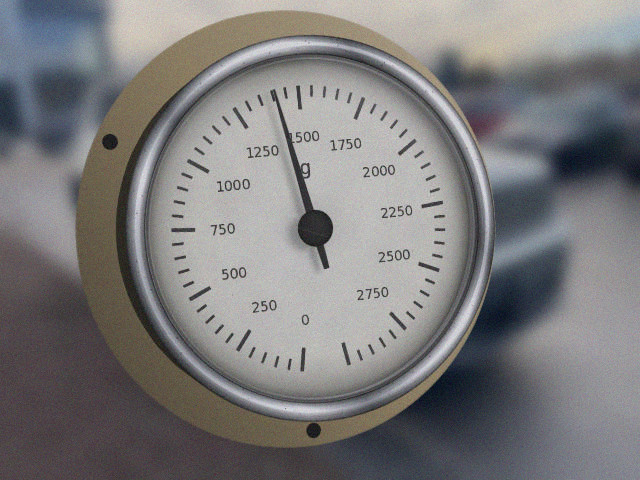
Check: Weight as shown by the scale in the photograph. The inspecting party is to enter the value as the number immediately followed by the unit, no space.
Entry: 1400g
